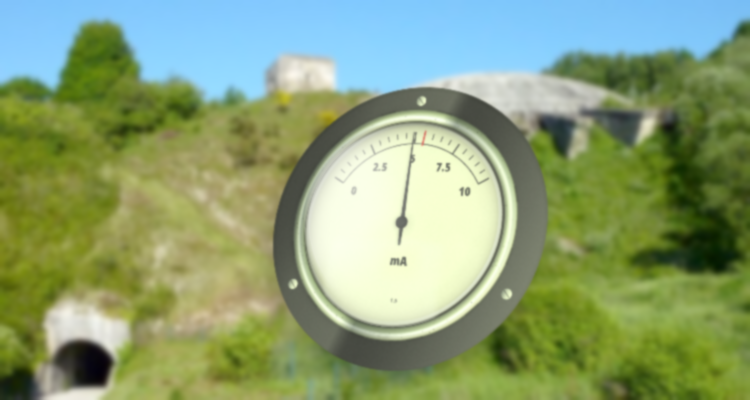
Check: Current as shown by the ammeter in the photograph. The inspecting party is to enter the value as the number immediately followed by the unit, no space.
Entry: 5mA
